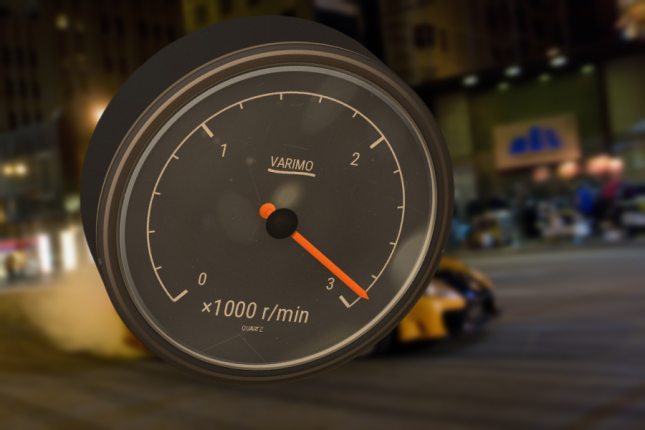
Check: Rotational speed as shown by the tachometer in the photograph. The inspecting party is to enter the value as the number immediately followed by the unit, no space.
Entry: 2900rpm
